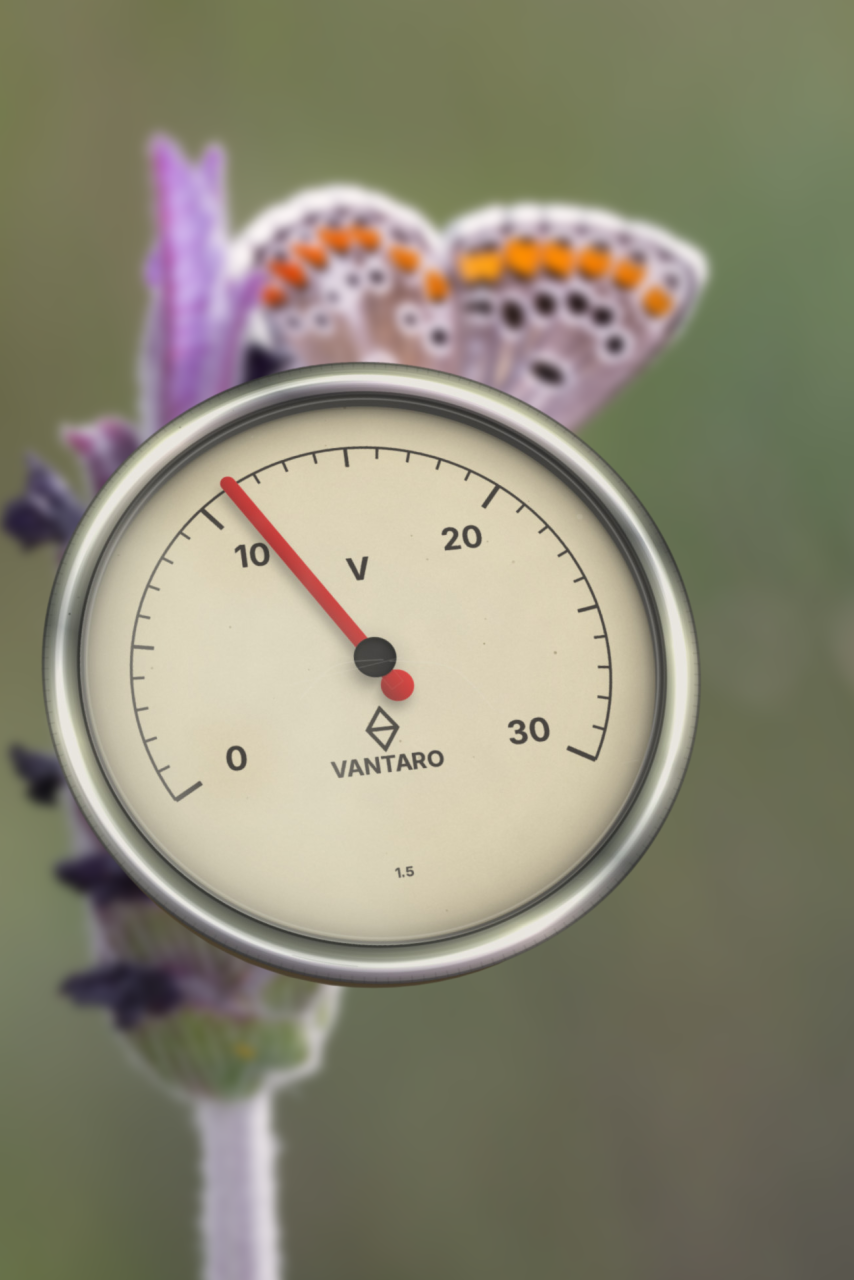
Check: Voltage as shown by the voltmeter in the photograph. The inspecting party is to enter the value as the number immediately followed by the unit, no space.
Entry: 11V
